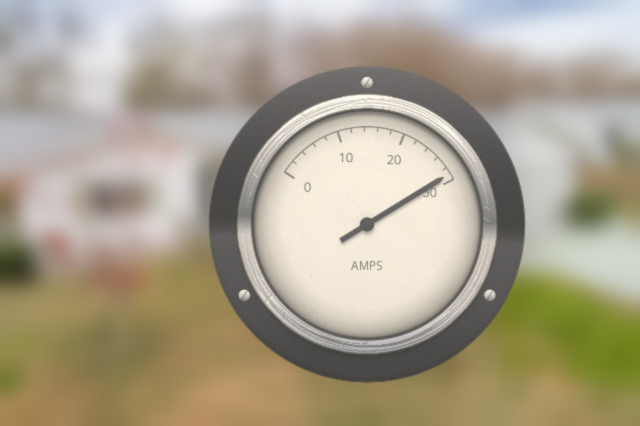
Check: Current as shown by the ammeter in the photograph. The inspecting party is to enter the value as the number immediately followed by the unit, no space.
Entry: 29A
